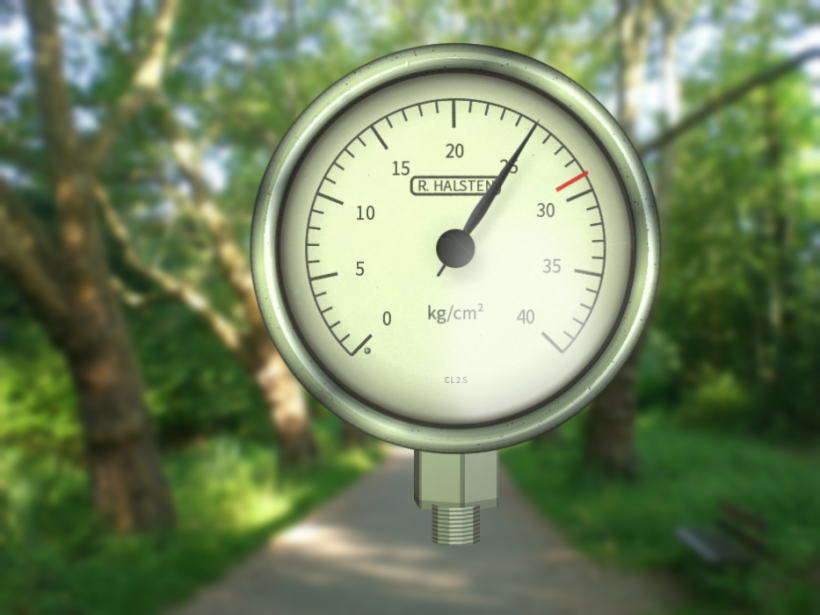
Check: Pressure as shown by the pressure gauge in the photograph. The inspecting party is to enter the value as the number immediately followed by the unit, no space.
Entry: 25kg/cm²
